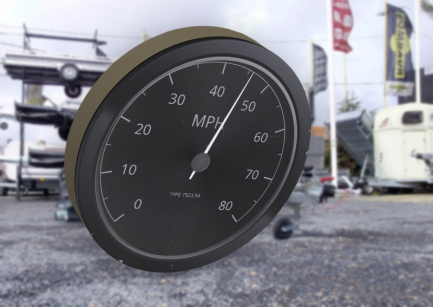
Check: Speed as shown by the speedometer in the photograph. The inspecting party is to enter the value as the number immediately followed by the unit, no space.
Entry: 45mph
